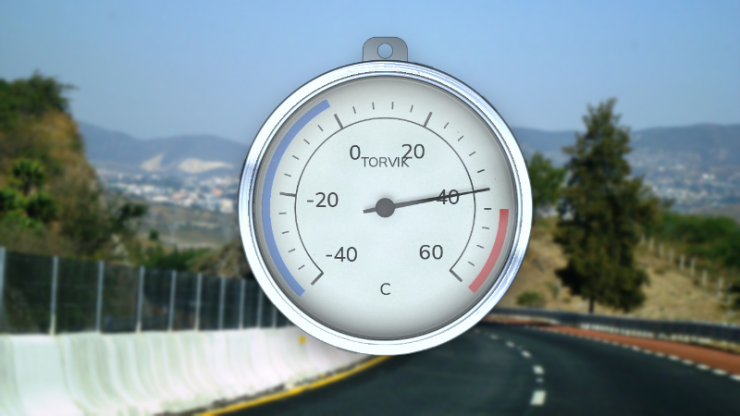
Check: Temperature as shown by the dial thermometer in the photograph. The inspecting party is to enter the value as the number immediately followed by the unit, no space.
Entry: 40°C
